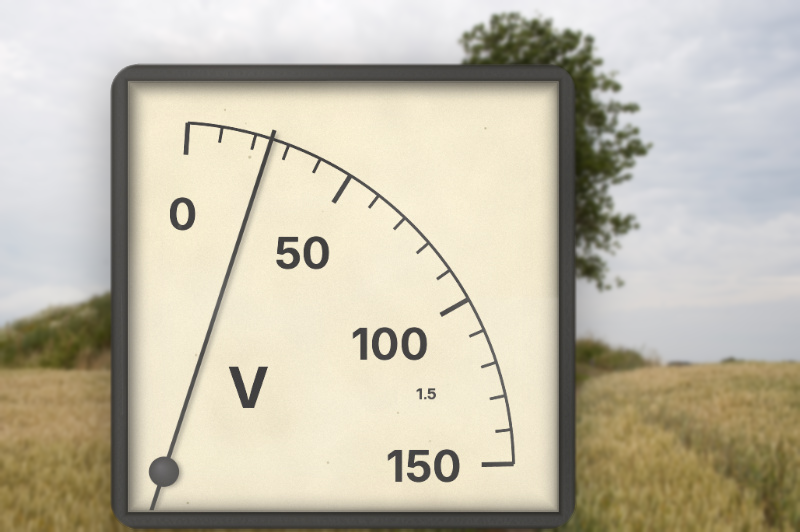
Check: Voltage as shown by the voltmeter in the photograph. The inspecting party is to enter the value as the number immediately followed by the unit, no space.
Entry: 25V
